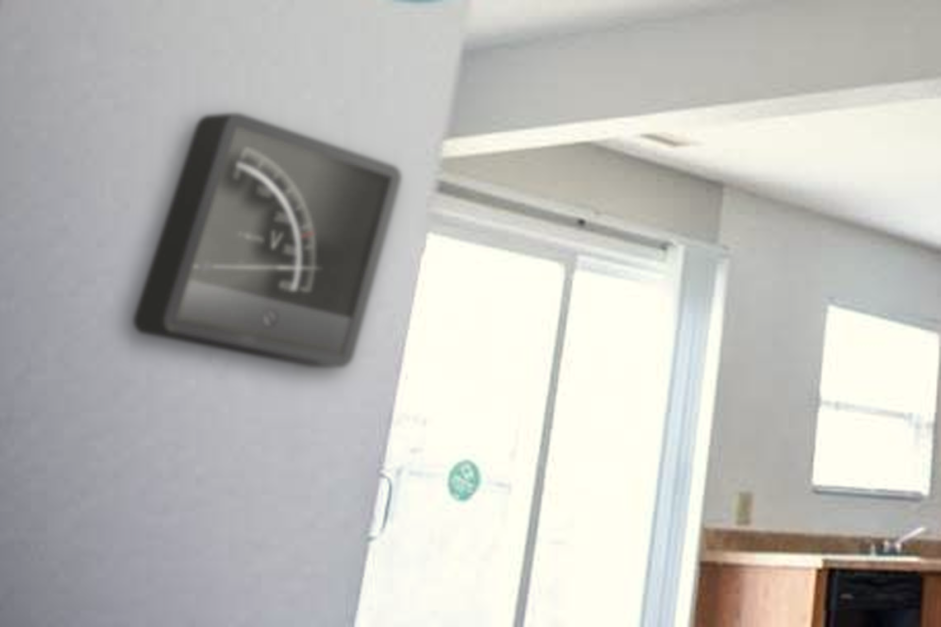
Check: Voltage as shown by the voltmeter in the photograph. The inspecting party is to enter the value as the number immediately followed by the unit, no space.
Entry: 350V
